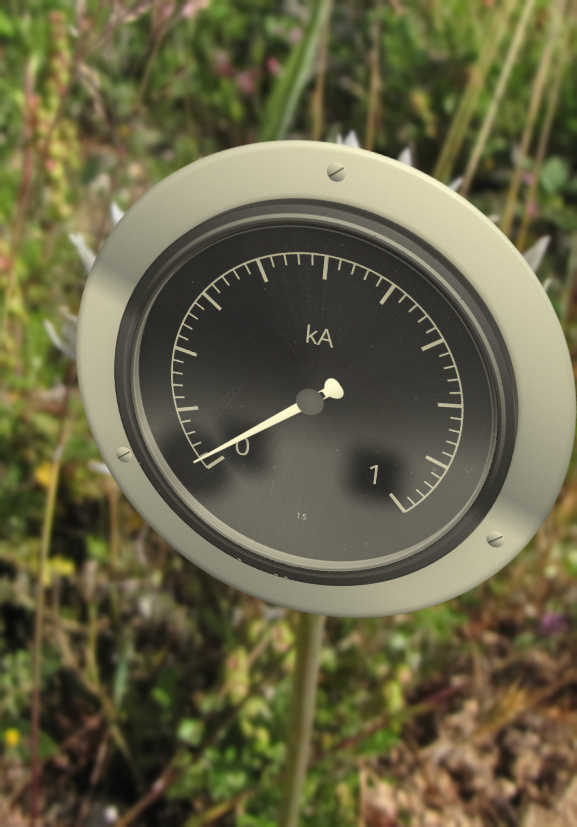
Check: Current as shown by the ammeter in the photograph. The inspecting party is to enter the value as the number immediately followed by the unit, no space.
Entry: 0.02kA
